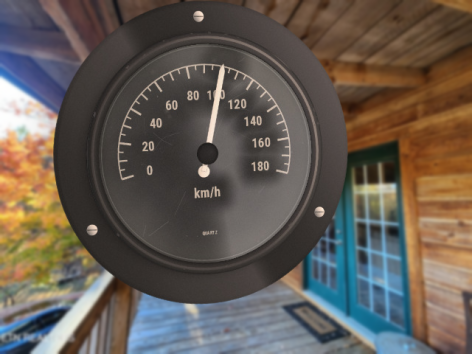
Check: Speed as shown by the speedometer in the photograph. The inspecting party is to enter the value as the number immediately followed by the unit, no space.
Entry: 100km/h
